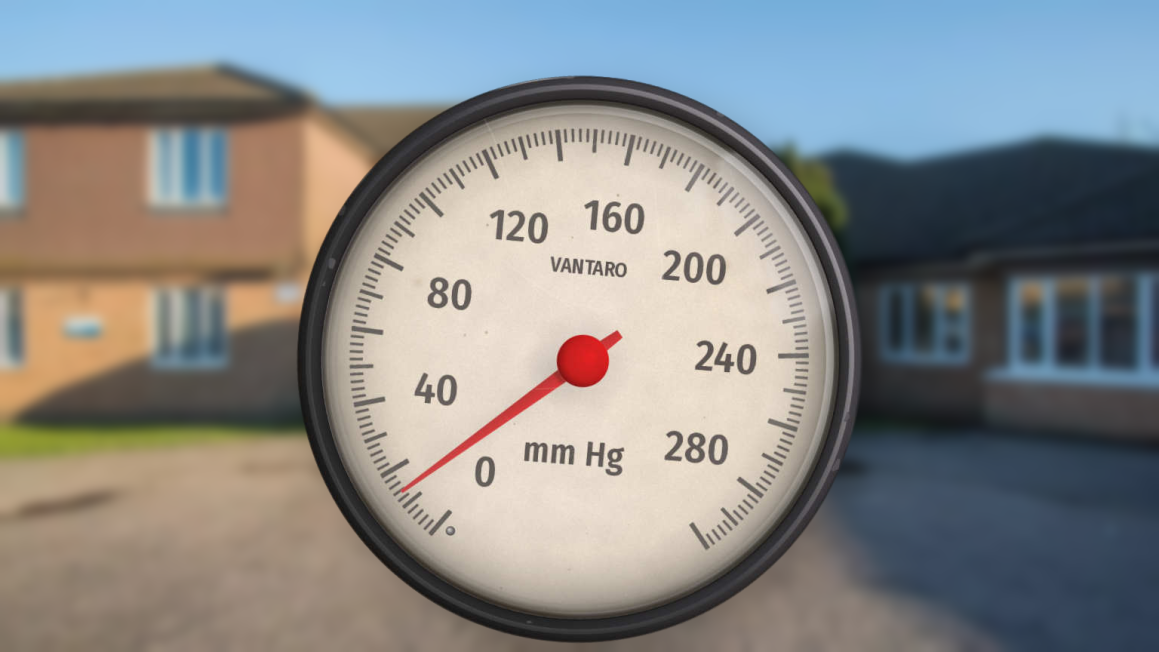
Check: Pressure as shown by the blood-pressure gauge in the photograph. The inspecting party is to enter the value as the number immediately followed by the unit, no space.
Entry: 14mmHg
